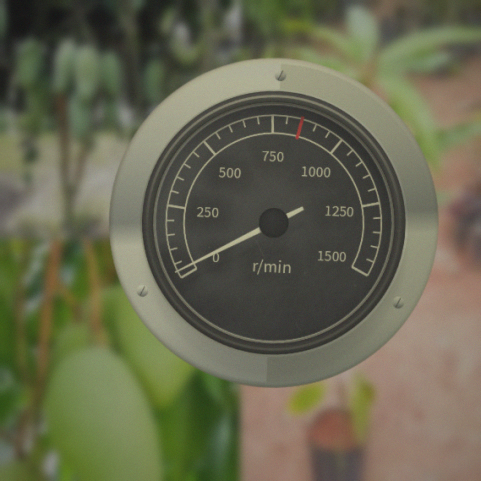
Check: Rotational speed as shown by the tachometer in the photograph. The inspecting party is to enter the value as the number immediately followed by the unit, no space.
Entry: 25rpm
